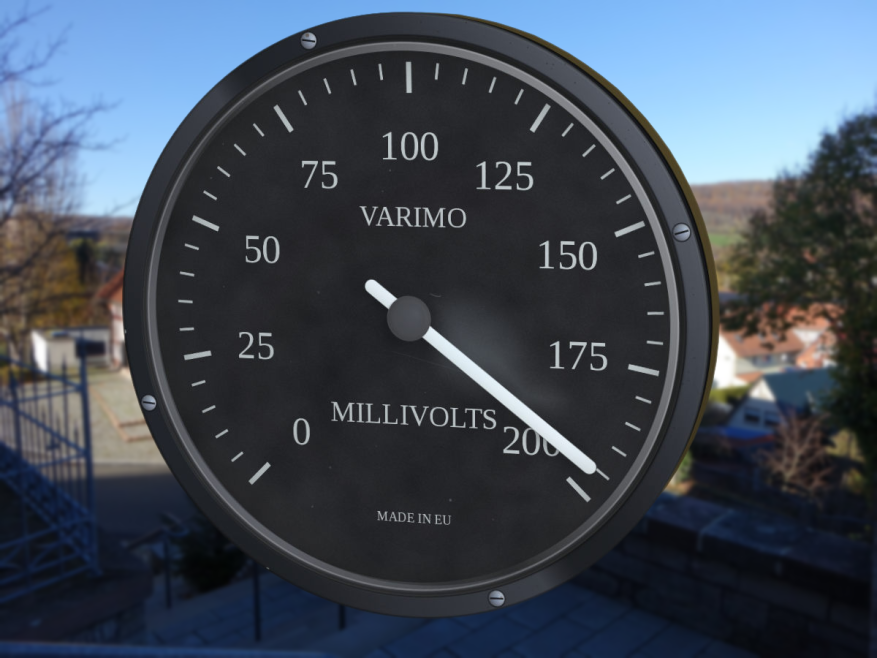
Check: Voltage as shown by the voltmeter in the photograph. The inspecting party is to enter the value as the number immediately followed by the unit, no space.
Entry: 195mV
